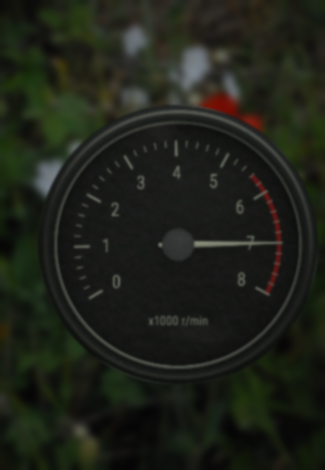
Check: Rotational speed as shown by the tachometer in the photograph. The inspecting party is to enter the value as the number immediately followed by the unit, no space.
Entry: 7000rpm
